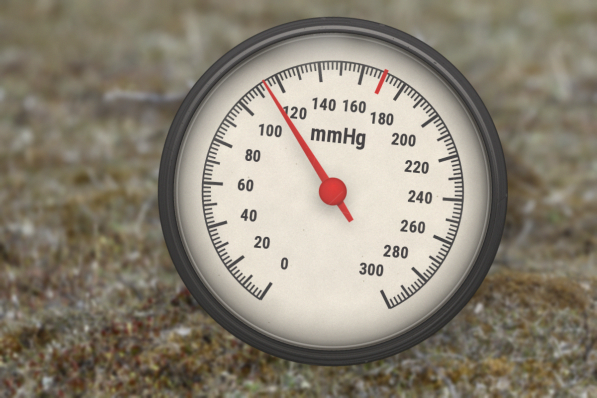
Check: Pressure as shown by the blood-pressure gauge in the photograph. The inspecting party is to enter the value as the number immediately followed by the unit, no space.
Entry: 114mmHg
